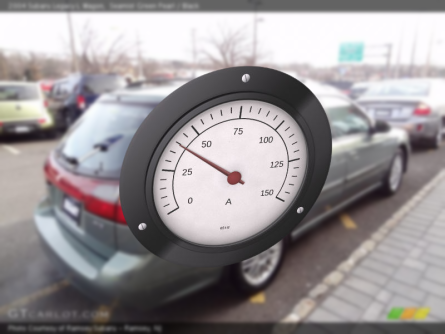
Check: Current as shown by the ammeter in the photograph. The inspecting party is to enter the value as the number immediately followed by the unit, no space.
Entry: 40A
